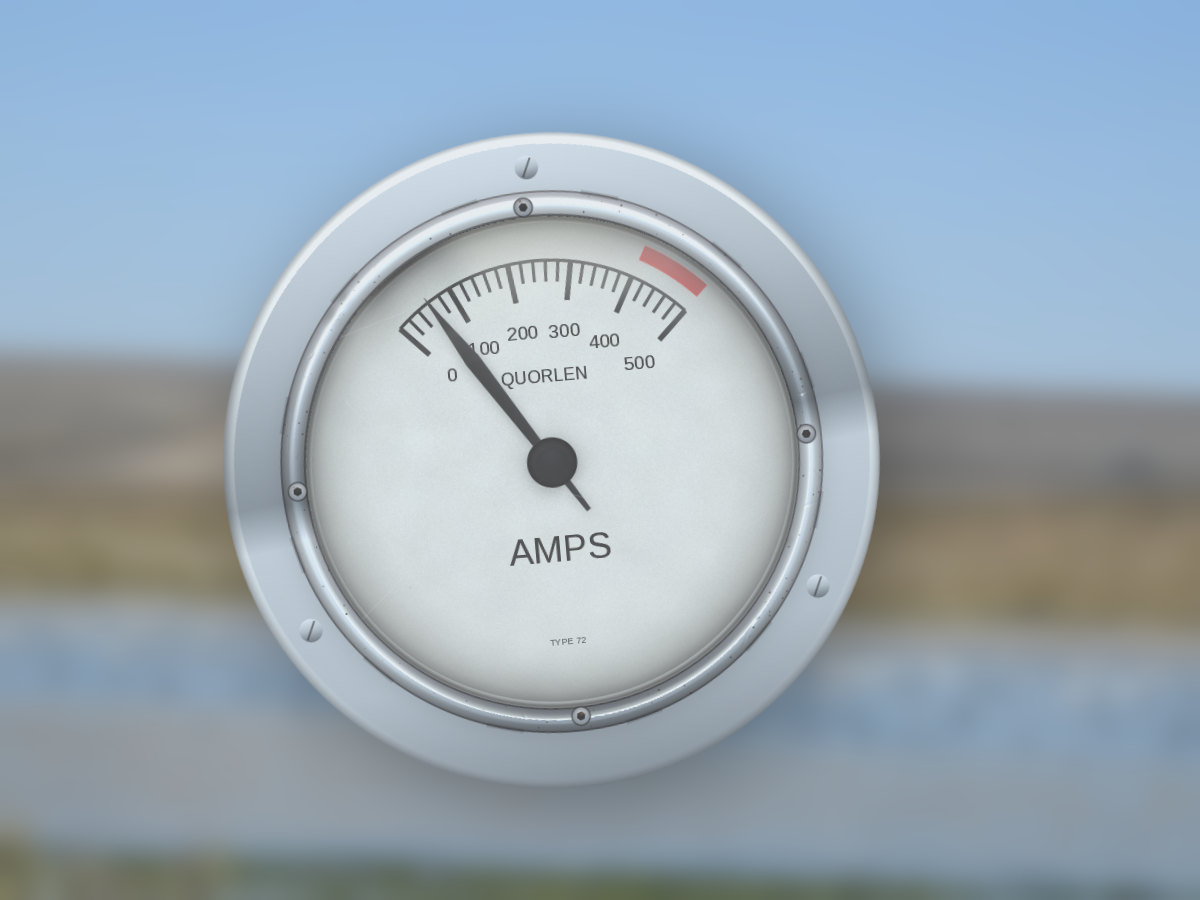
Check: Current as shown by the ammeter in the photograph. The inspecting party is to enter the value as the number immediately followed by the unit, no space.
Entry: 60A
